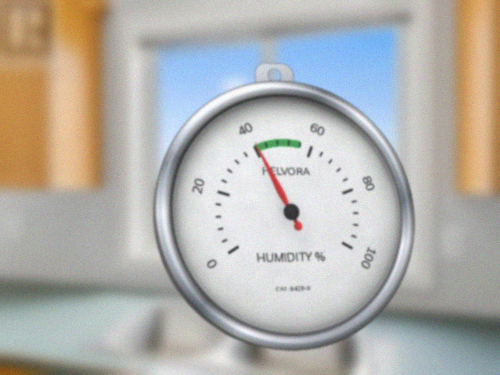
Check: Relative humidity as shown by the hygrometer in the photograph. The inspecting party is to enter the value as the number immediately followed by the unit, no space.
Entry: 40%
